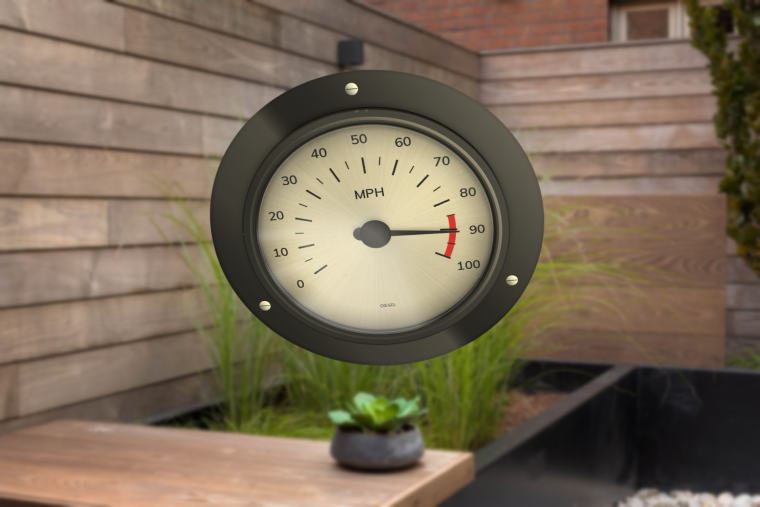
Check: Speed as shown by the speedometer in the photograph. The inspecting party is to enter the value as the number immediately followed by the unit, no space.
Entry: 90mph
